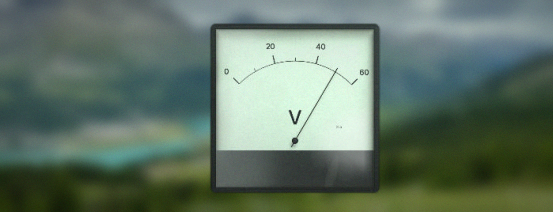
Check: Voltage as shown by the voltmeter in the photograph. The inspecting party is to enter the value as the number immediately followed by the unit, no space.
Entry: 50V
